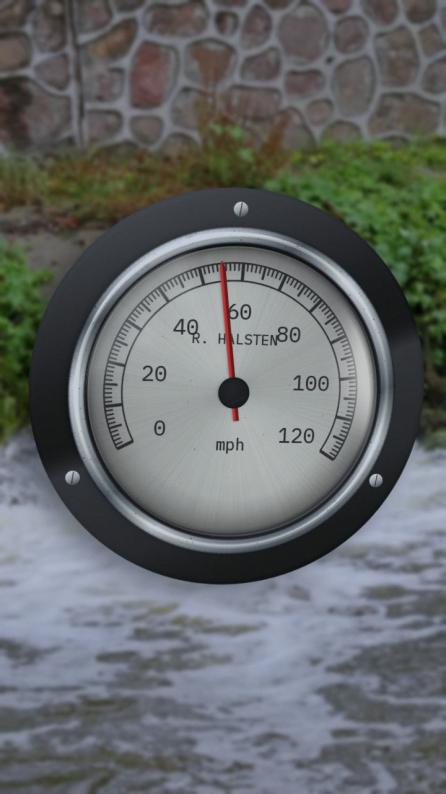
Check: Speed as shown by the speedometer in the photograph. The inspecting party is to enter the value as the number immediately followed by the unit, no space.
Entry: 55mph
